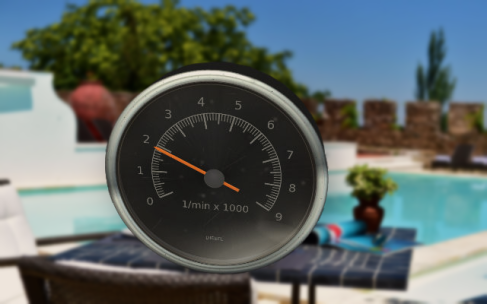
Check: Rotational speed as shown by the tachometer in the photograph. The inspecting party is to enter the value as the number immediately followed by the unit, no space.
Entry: 2000rpm
